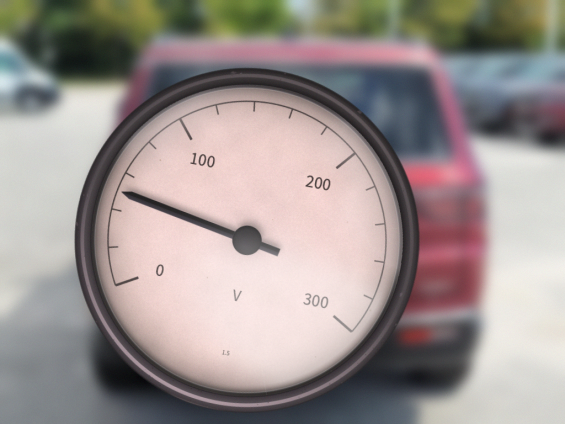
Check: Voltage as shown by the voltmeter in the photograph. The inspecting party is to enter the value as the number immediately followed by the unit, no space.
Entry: 50V
